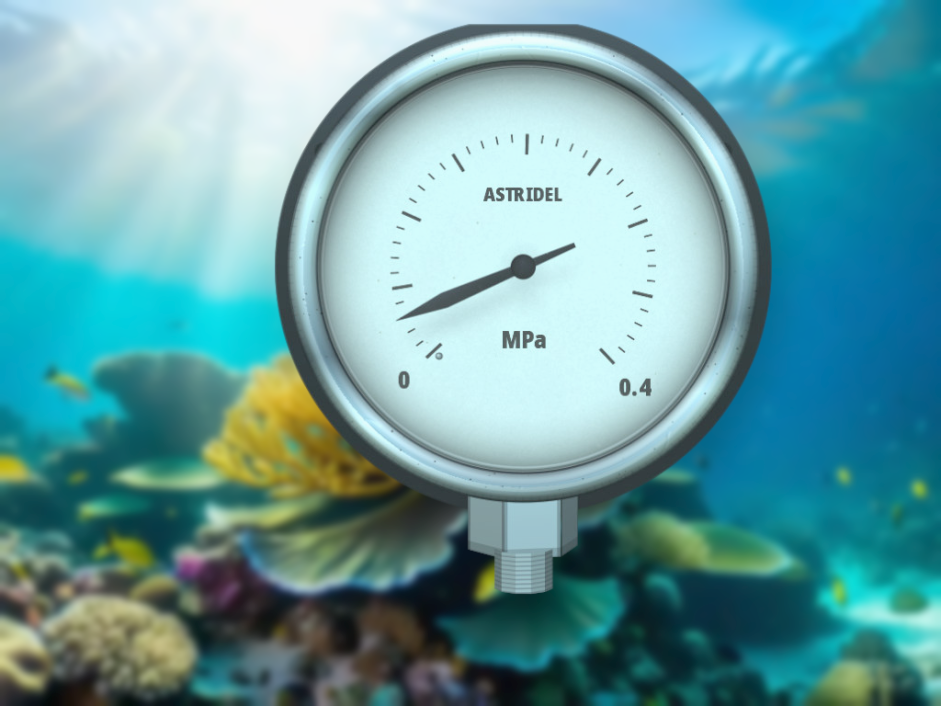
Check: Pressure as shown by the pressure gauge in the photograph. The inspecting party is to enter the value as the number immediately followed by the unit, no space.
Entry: 0.03MPa
